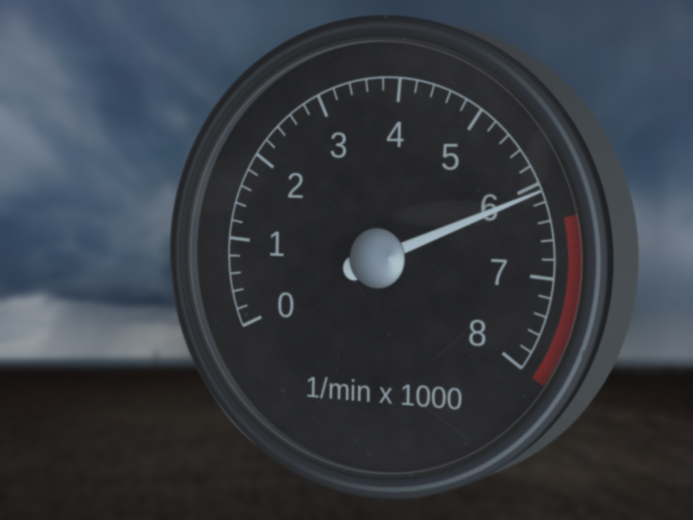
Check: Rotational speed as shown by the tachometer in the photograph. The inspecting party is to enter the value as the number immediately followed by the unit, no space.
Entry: 6100rpm
